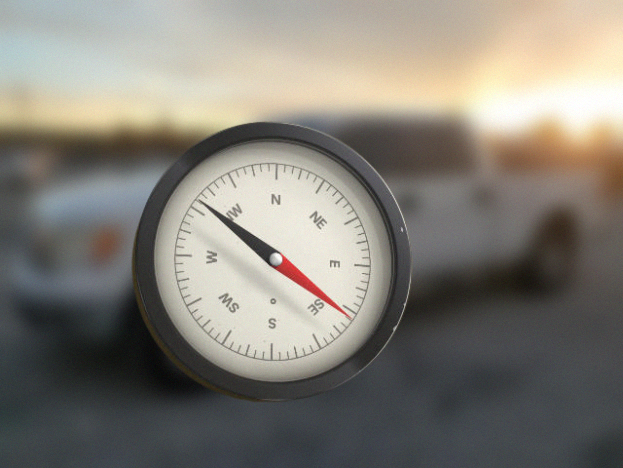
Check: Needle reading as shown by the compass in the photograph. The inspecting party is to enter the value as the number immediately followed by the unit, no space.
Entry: 125°
